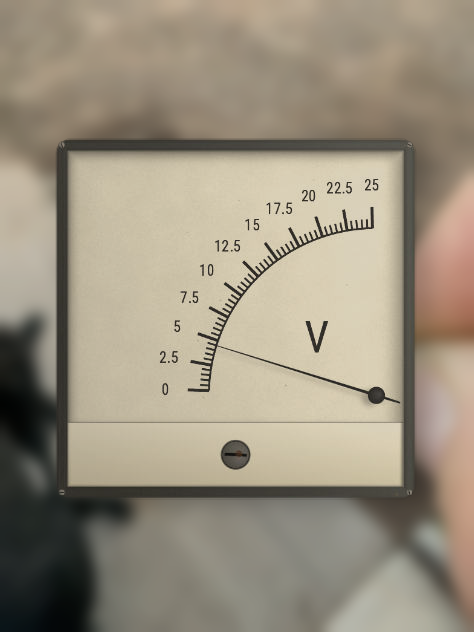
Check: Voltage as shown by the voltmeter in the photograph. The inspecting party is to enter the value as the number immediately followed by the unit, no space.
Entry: 4.5V
